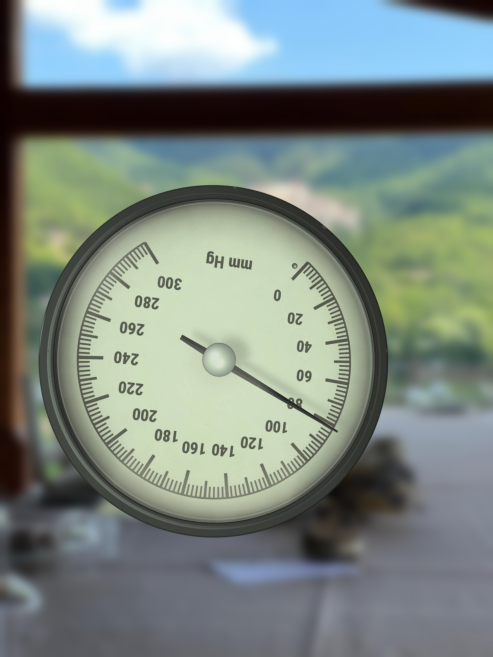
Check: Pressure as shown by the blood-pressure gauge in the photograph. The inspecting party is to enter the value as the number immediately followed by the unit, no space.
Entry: 82mmHg
